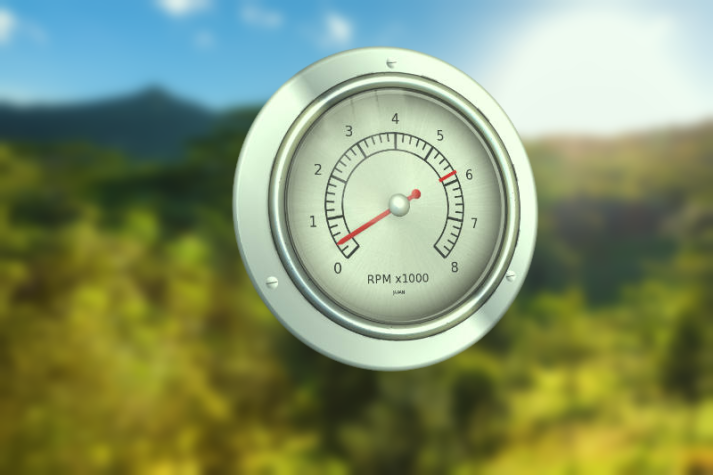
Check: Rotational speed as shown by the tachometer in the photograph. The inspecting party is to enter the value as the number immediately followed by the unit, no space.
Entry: 400rpm
